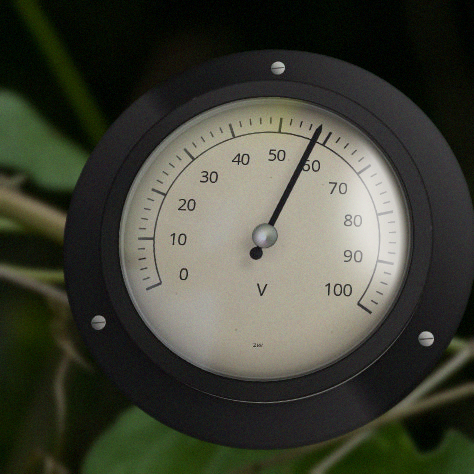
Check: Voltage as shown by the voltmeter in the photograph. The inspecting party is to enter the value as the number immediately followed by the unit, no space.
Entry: 58V
